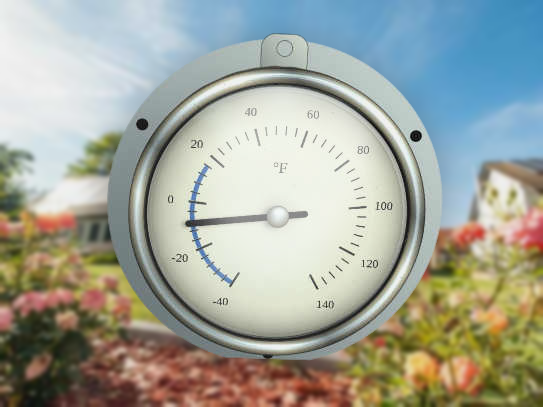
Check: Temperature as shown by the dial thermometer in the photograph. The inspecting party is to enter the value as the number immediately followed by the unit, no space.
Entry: -8°F
